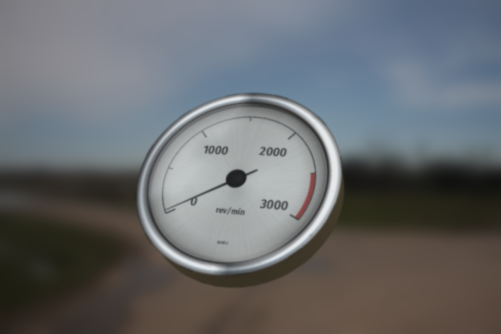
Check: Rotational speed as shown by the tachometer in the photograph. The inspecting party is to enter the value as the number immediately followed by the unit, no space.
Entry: 0rpm
